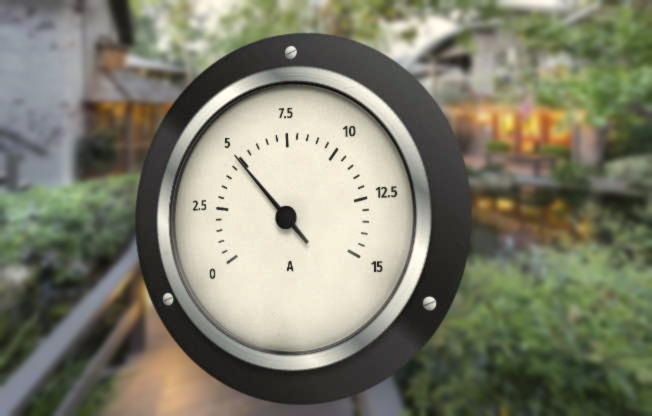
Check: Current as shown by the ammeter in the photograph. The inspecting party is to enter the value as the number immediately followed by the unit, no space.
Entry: 5A
